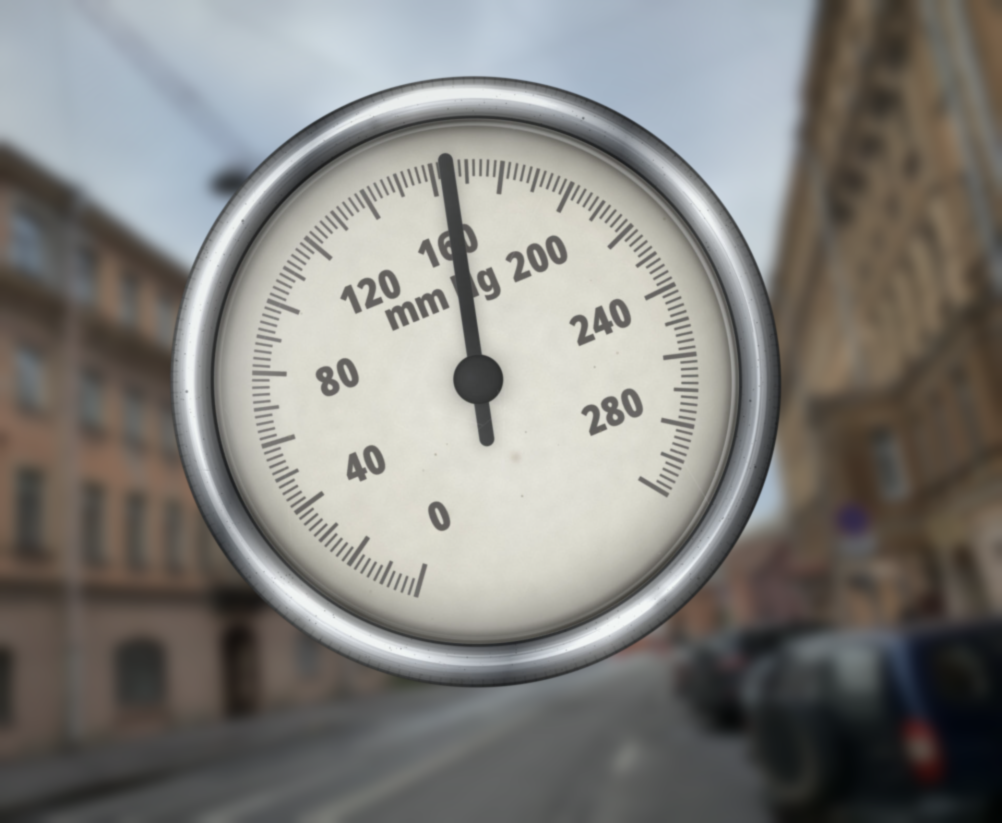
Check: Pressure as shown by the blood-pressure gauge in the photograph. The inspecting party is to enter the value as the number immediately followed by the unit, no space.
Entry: 164mmHg
